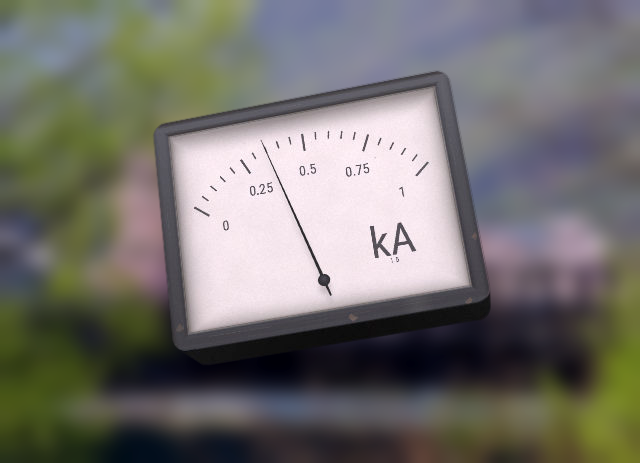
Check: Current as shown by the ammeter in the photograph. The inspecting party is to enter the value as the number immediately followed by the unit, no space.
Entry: 0.35kA
